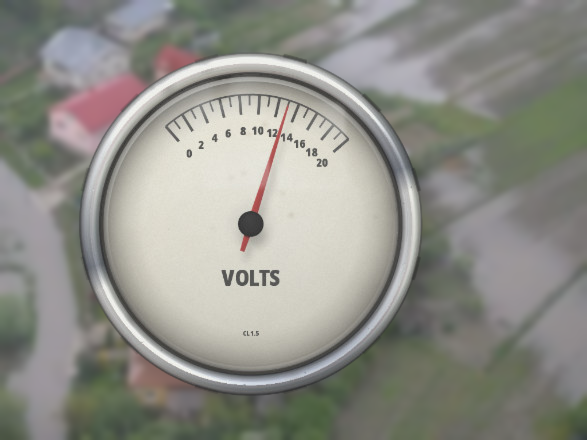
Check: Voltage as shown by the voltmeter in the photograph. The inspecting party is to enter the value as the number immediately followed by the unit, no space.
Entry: 13V
